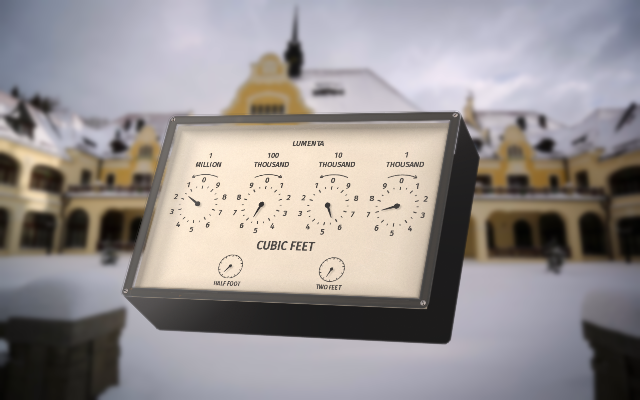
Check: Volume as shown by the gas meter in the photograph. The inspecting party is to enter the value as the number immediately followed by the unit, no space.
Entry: 155700ft³
